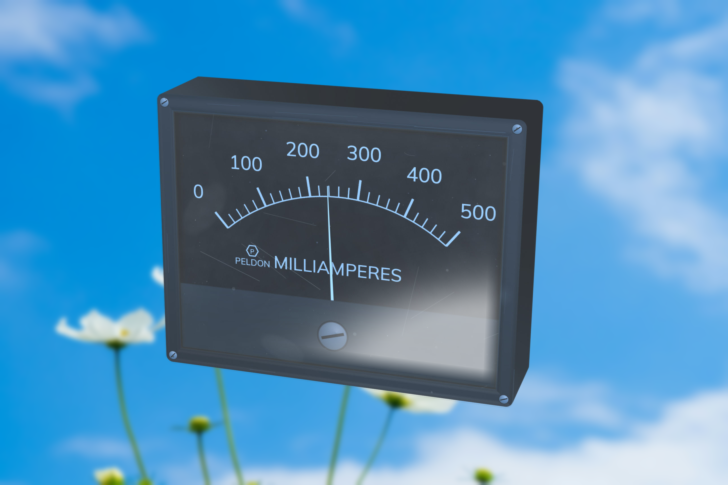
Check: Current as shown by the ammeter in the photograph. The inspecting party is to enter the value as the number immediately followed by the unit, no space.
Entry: 240mA
